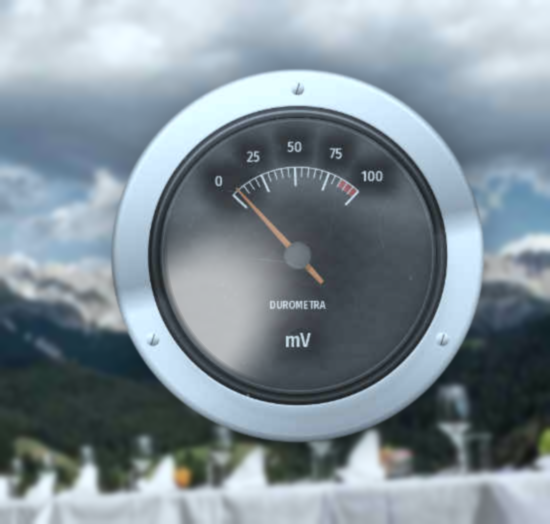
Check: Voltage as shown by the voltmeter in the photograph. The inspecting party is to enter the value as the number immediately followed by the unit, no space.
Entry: 5mV
